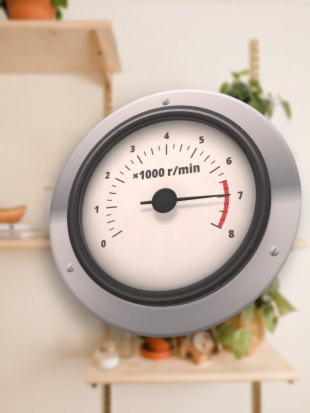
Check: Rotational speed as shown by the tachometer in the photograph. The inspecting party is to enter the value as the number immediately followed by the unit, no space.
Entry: 7000rpm
